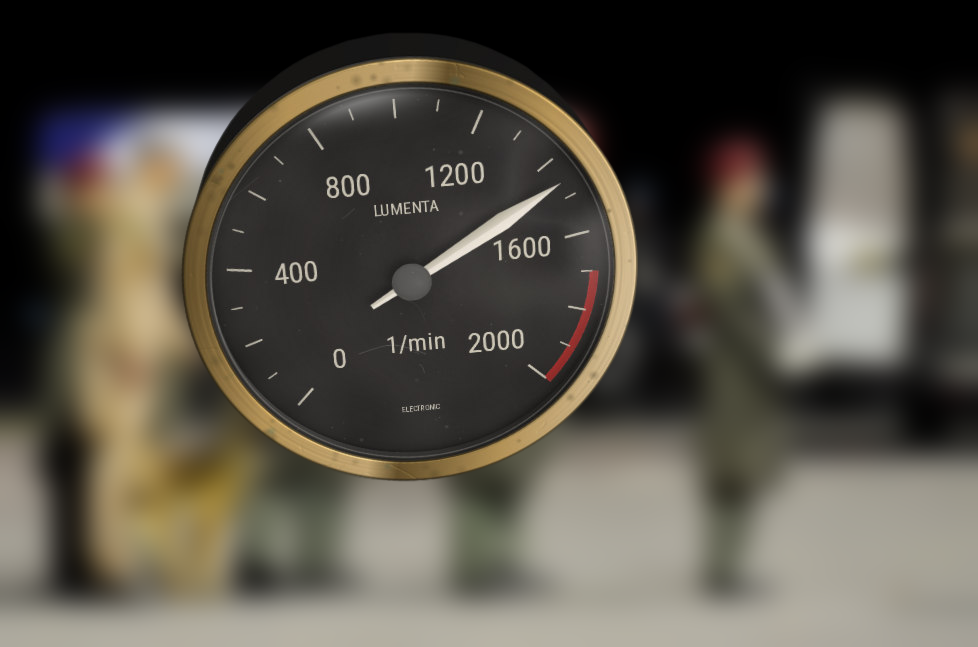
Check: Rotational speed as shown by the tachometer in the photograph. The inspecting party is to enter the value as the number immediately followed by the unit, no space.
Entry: 1450rpm
